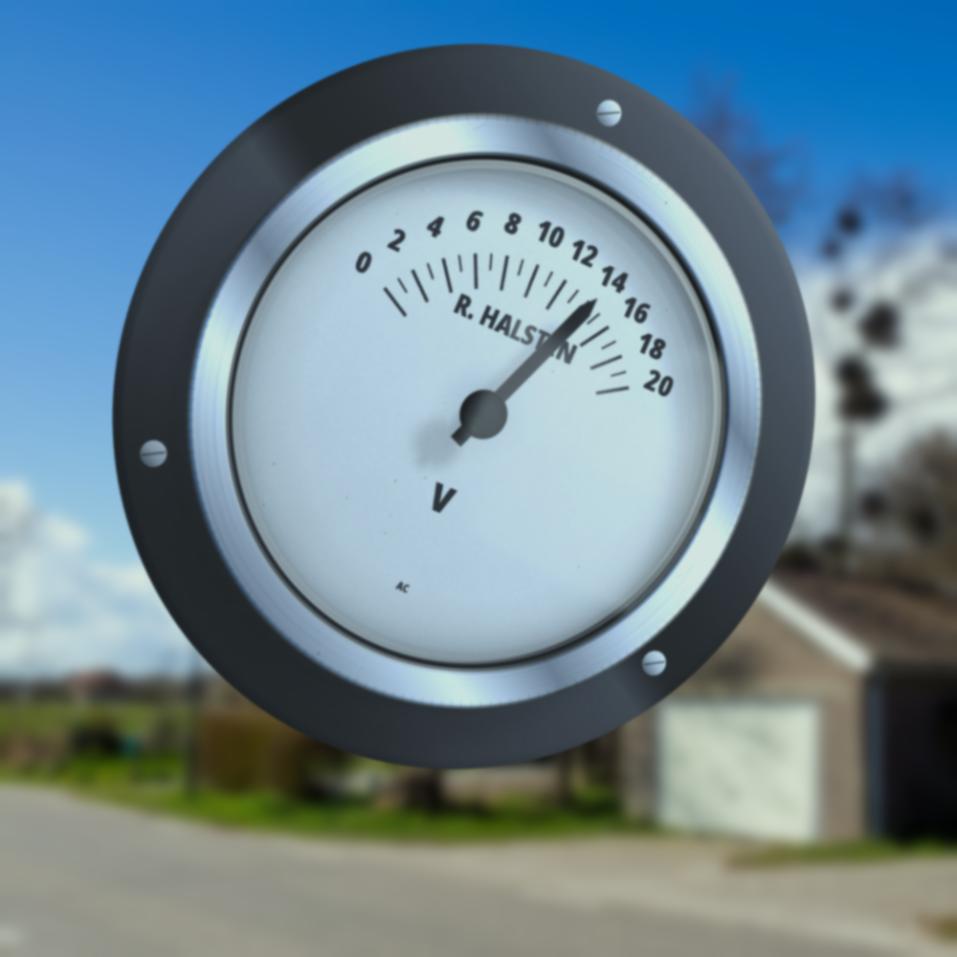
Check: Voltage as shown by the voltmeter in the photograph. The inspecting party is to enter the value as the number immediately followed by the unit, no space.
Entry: 14V
